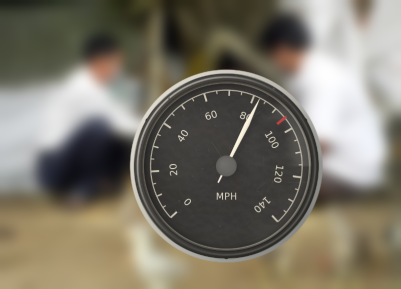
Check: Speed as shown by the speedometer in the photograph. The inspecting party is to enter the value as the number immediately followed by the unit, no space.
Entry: 82.5mph
